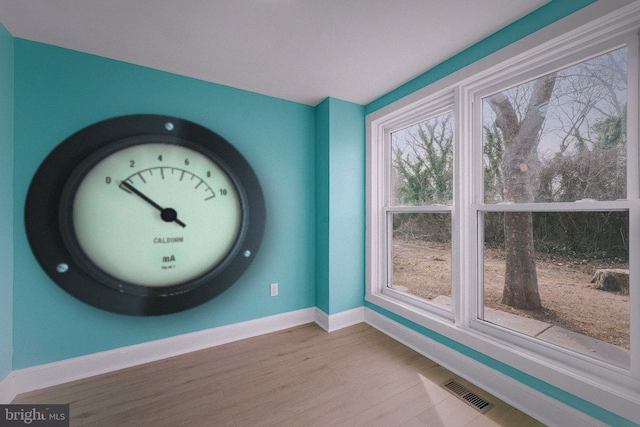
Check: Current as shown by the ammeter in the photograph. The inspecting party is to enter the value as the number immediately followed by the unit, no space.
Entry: 0.5mA
